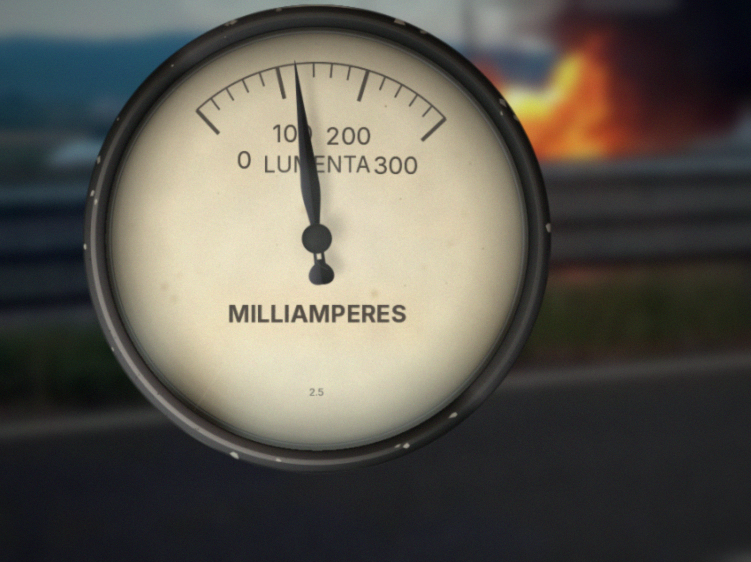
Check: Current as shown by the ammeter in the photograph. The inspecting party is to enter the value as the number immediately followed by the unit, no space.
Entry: 120mA
